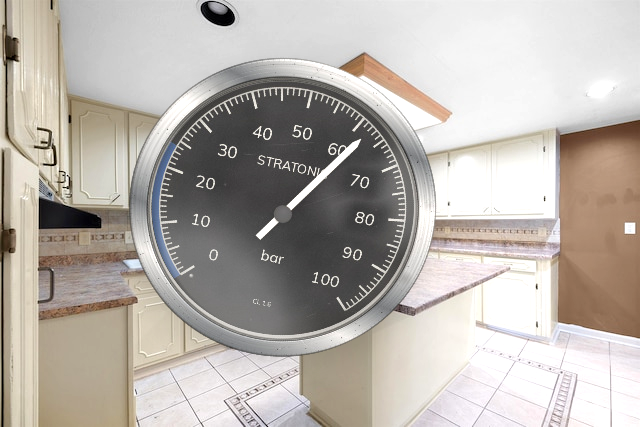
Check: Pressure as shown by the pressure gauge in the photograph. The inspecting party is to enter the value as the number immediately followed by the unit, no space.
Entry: 62bar
